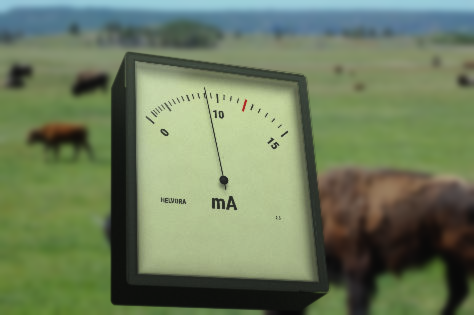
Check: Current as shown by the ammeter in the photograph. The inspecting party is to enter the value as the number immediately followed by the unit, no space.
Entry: 9mA
